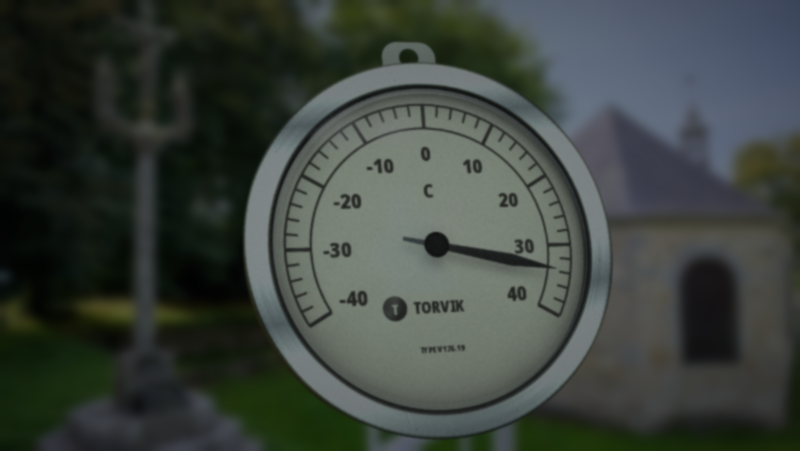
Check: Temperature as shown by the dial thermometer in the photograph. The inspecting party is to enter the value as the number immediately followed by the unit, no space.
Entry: 34°C
